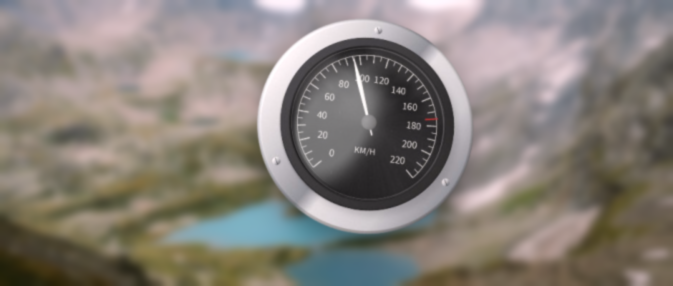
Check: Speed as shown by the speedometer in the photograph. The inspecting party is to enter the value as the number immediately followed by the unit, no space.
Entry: 95km/h
